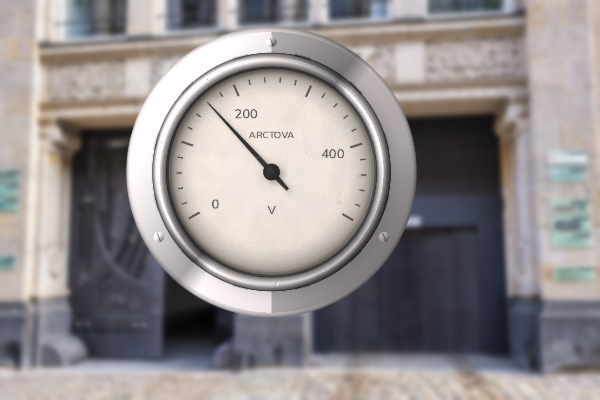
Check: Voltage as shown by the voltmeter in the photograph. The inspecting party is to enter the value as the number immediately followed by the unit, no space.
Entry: 160V
